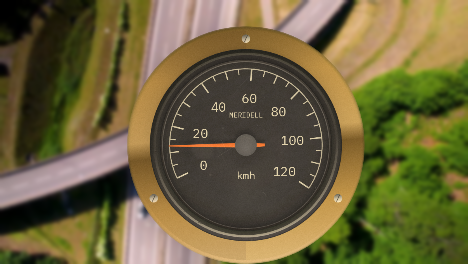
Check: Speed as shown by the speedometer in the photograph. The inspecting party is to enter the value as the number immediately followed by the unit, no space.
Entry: 12.5km/h
